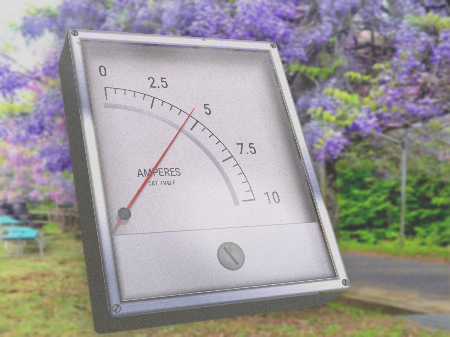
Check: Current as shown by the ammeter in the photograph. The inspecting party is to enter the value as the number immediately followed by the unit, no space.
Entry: 4.5A
